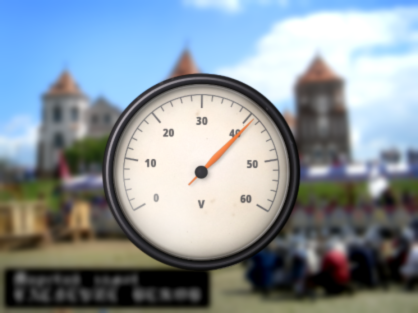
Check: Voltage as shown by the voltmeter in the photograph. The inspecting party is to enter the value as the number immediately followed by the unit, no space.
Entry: 41V
